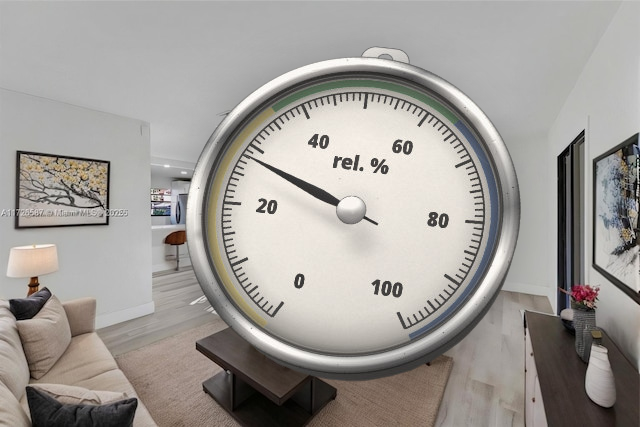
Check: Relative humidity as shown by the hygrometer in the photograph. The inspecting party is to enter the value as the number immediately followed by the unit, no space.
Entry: 28%
